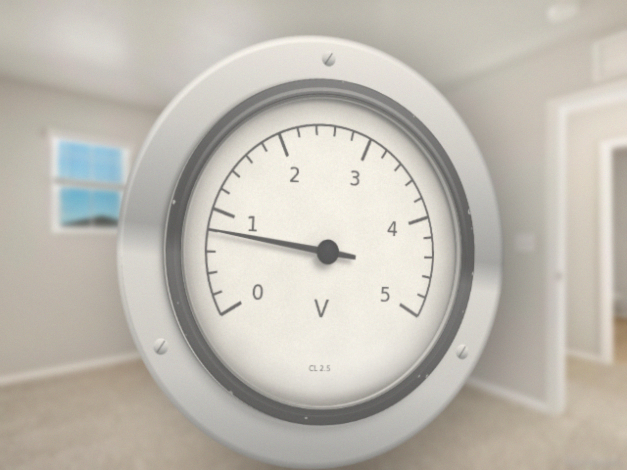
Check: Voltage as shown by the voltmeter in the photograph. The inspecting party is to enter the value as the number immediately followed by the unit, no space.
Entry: 0.8V
